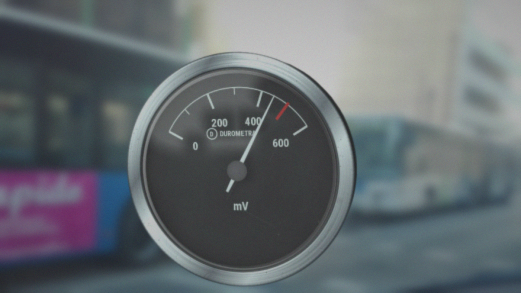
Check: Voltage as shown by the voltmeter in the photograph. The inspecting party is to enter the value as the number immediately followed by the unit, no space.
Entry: 450mV
